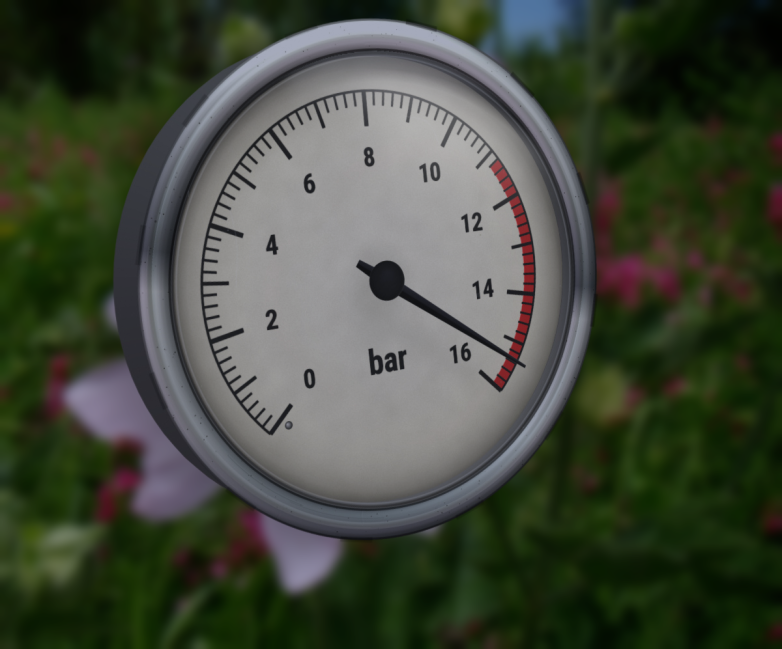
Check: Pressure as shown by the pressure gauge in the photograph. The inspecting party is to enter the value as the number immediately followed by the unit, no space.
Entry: 15.4bar
